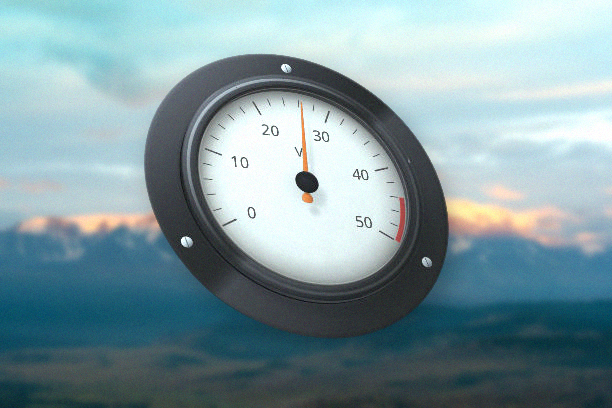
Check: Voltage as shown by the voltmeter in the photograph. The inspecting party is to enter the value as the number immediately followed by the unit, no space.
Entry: 26V
